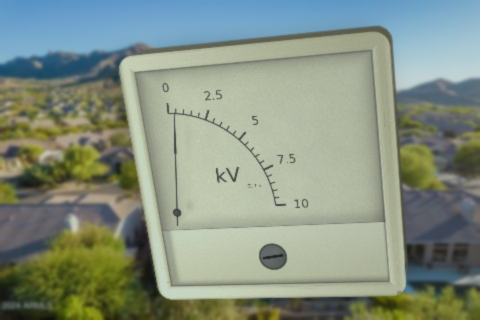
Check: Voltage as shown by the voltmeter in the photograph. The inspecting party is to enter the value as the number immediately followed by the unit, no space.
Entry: 0.5kV
